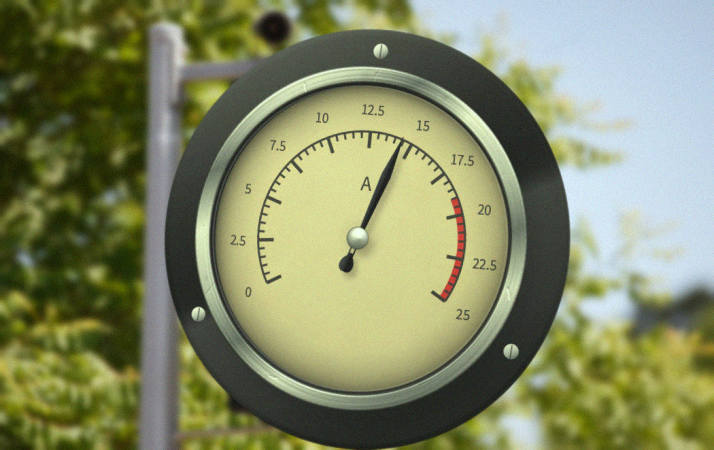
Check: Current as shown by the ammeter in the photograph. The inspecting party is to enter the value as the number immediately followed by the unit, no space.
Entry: 14.5A
